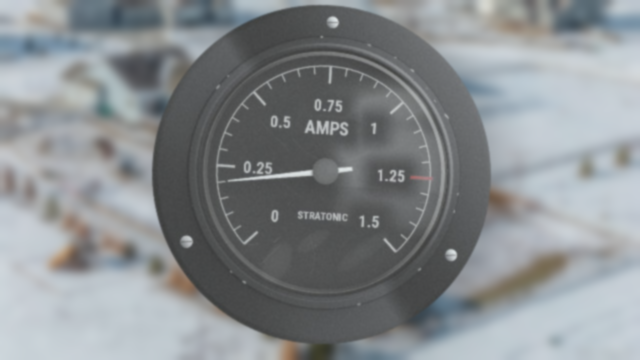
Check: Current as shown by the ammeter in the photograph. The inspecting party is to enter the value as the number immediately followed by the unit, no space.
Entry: 0.2A
